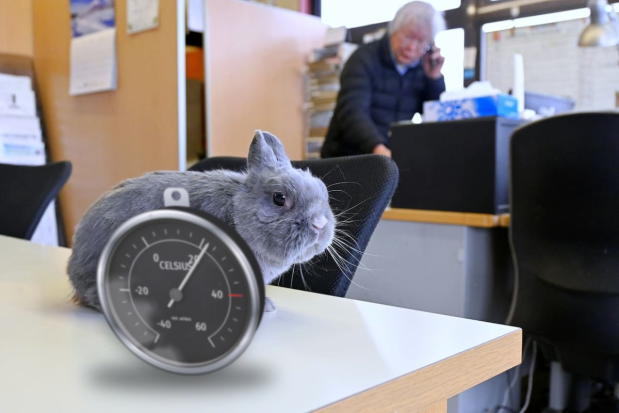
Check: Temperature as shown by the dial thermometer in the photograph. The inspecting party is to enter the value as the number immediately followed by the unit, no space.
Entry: 22°C
